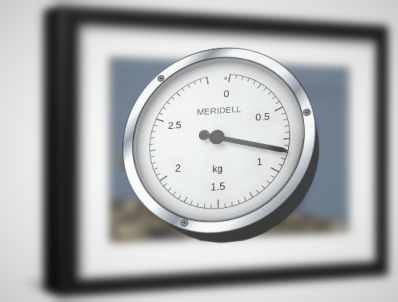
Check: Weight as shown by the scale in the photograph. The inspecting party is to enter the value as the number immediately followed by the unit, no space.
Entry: 0.85kg
